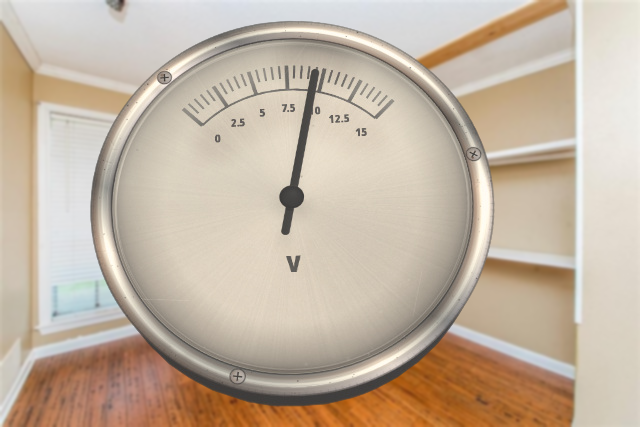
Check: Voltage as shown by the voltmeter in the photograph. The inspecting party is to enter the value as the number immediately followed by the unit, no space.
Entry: 9.5V
